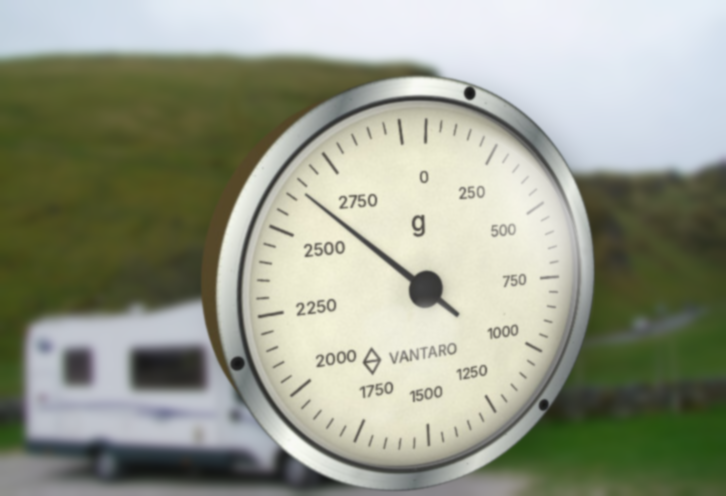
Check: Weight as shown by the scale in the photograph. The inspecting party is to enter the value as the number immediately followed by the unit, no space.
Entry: 2625g
